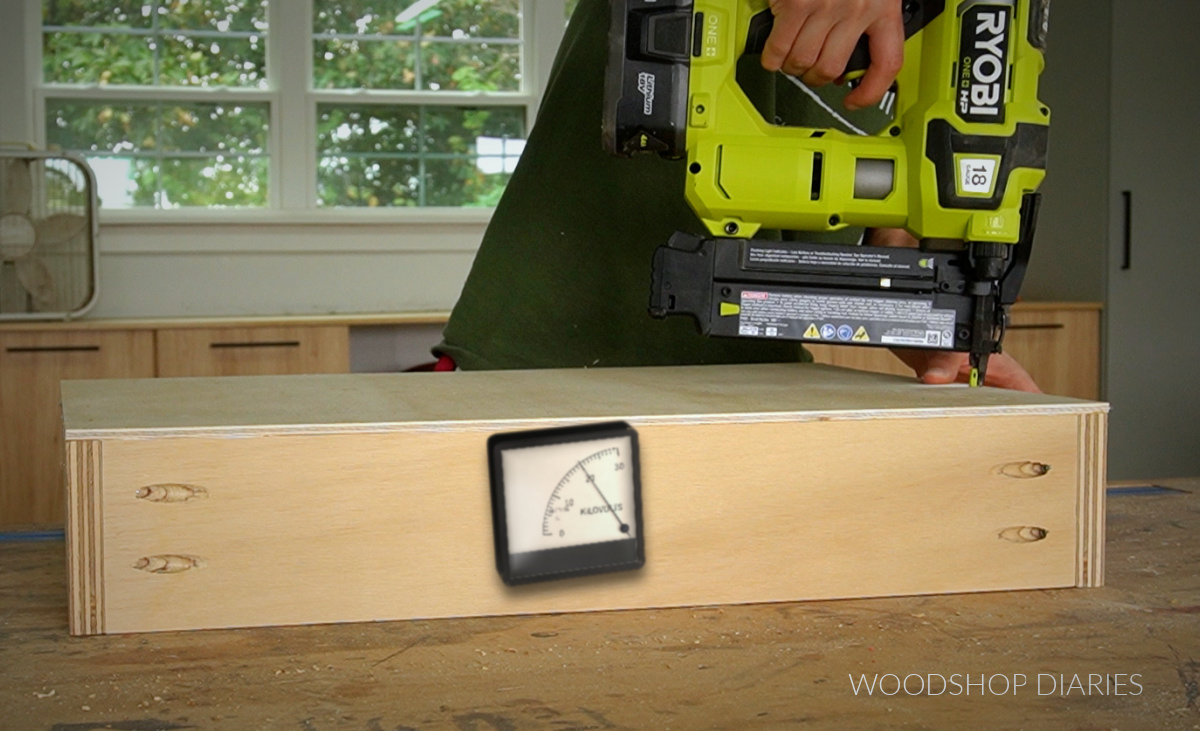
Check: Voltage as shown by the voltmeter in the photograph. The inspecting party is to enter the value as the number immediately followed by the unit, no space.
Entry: 20kV
